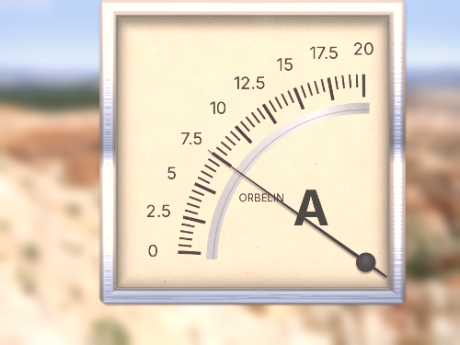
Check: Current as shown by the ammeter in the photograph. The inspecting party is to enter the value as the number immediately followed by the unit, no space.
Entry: 7.5A
